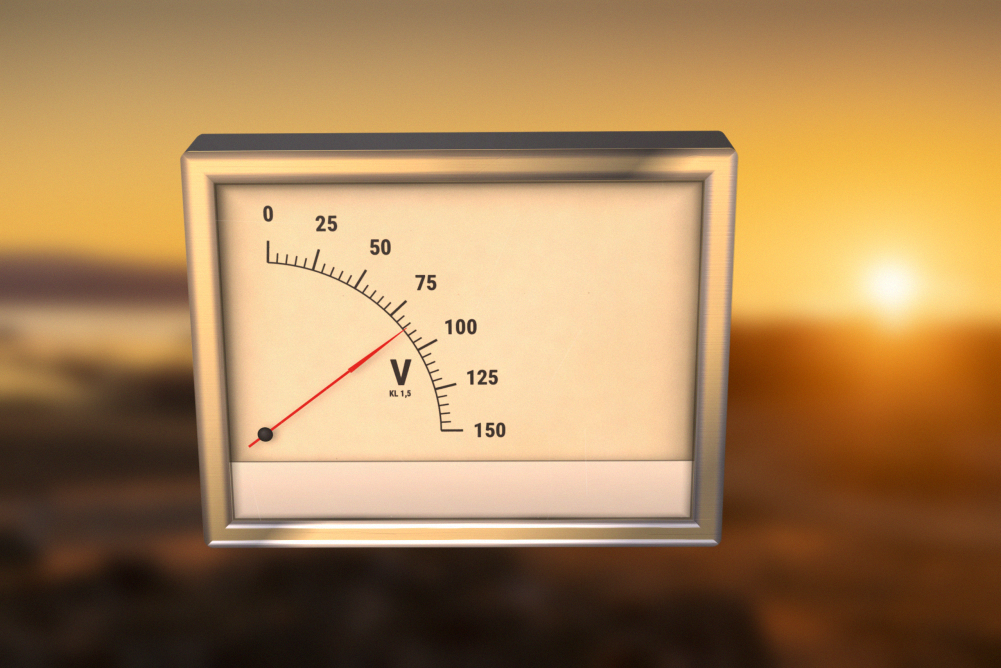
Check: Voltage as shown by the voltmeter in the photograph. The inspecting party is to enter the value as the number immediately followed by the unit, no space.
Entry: 85V
